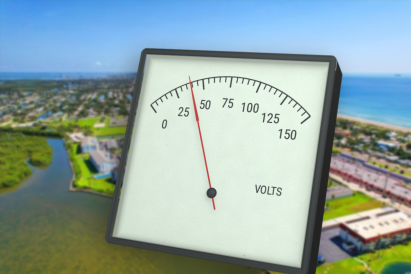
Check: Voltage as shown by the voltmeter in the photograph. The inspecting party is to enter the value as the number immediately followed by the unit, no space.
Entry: 40V
